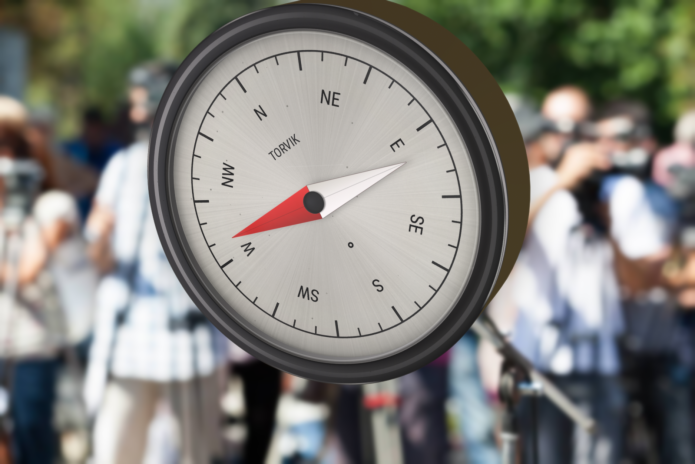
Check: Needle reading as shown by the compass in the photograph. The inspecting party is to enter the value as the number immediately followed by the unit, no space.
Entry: 280°
